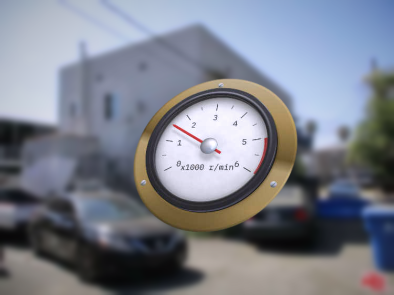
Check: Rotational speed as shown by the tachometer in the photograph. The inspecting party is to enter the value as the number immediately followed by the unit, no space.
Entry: 1500rpm
